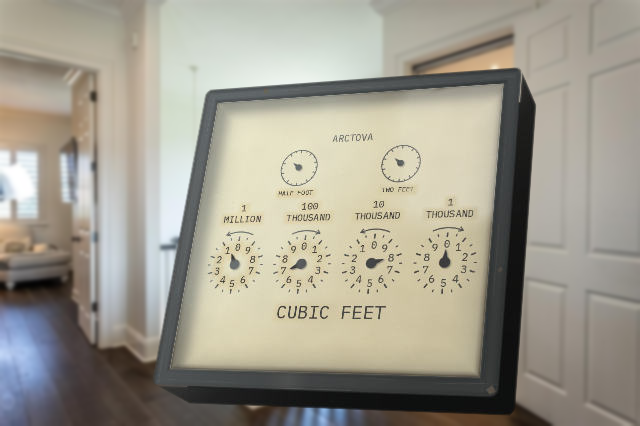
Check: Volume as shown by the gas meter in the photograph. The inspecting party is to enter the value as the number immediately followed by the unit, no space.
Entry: 68000ft³
